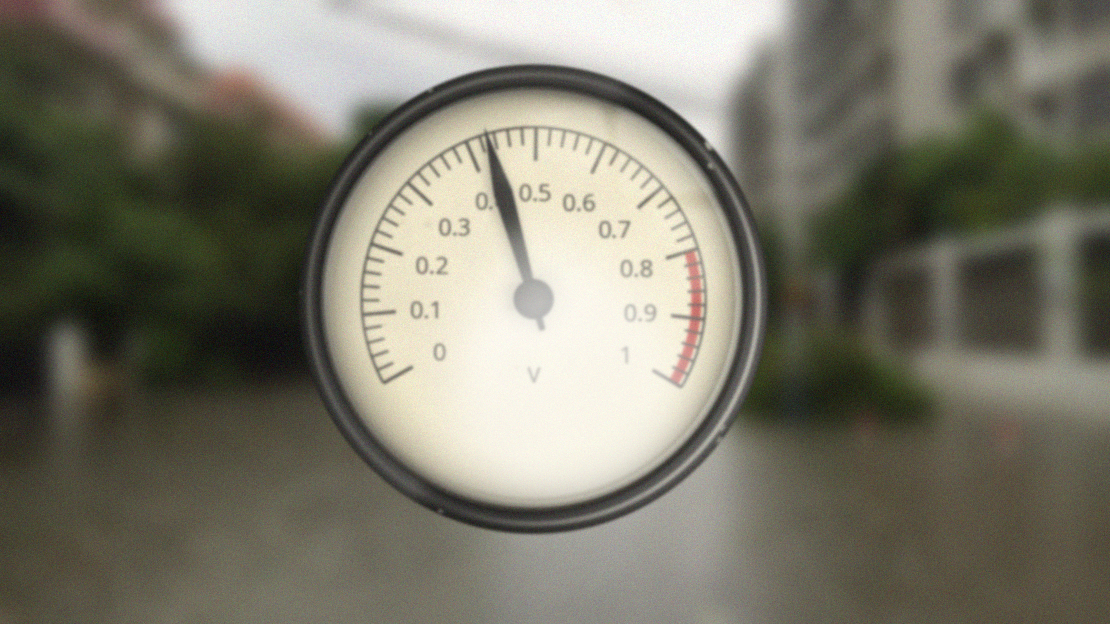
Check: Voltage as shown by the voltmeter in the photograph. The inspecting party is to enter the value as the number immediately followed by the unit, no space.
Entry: 0.43V
